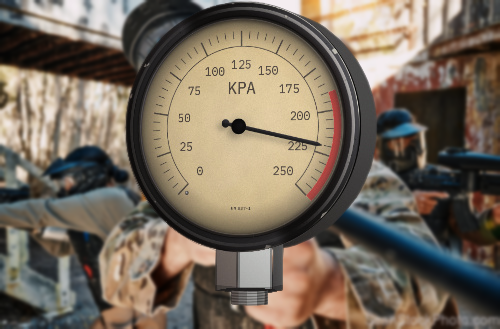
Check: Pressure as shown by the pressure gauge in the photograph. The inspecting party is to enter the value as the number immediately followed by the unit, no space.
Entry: 220kPa
